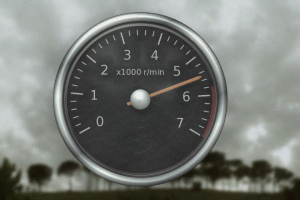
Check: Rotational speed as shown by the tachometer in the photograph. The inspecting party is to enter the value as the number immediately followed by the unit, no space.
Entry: 5500rpm
